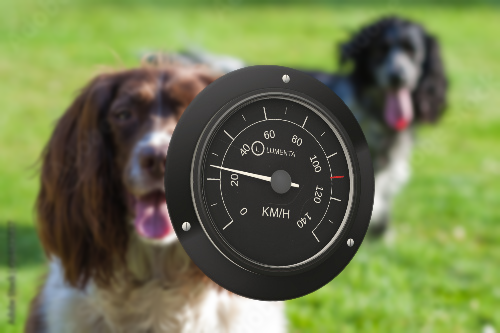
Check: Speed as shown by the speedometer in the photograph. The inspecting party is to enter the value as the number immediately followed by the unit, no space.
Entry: 25km/h
